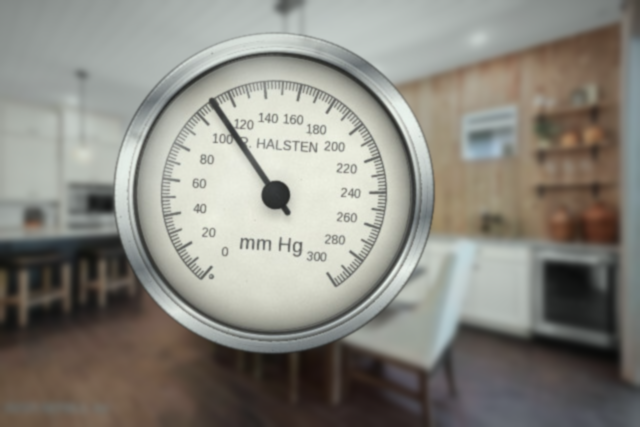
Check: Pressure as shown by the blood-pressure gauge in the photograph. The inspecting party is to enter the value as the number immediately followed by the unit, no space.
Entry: 110mmHg
